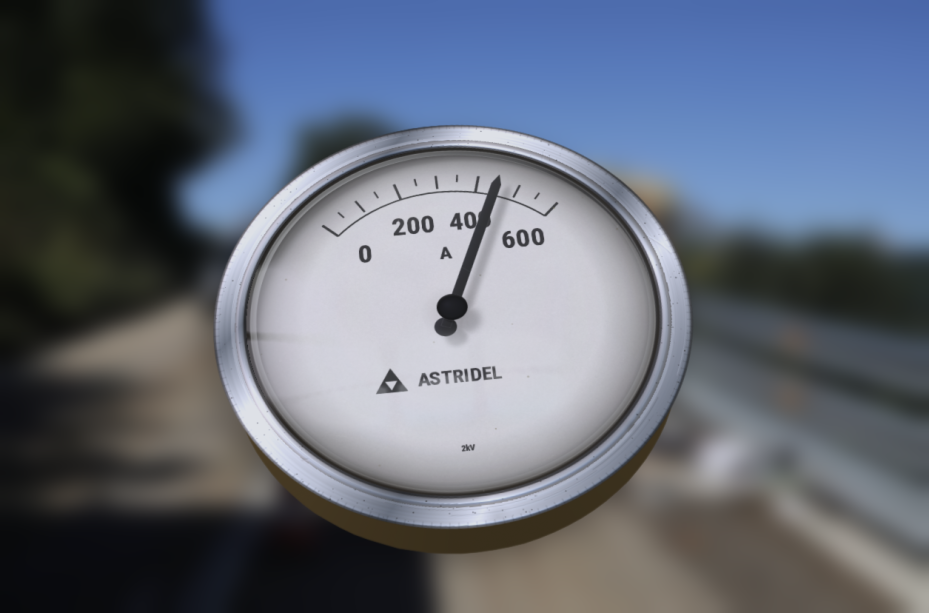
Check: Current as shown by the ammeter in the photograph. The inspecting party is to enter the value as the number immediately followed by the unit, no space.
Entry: 450A
